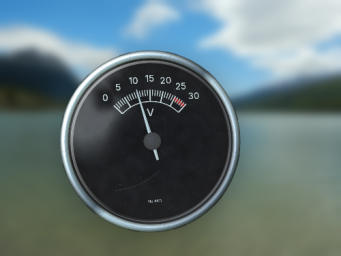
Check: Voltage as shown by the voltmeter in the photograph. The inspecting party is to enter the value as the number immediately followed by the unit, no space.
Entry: 10V
